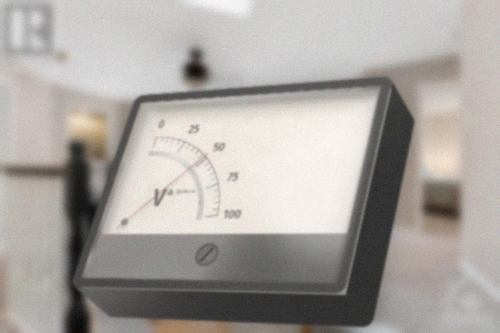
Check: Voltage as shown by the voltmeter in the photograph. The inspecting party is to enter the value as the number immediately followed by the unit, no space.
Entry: 50V
